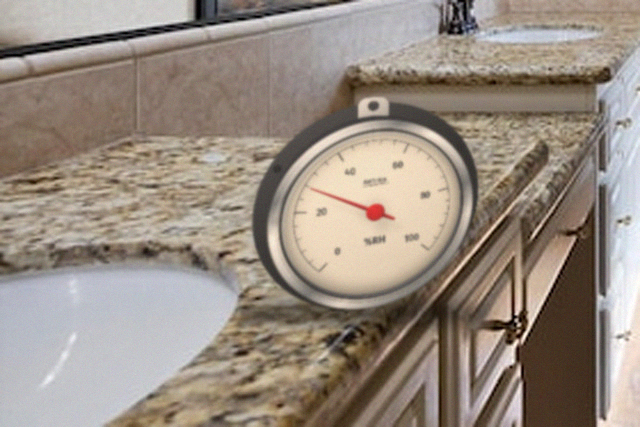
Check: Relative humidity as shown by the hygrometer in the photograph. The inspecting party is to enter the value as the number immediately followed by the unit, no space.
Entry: 28%
